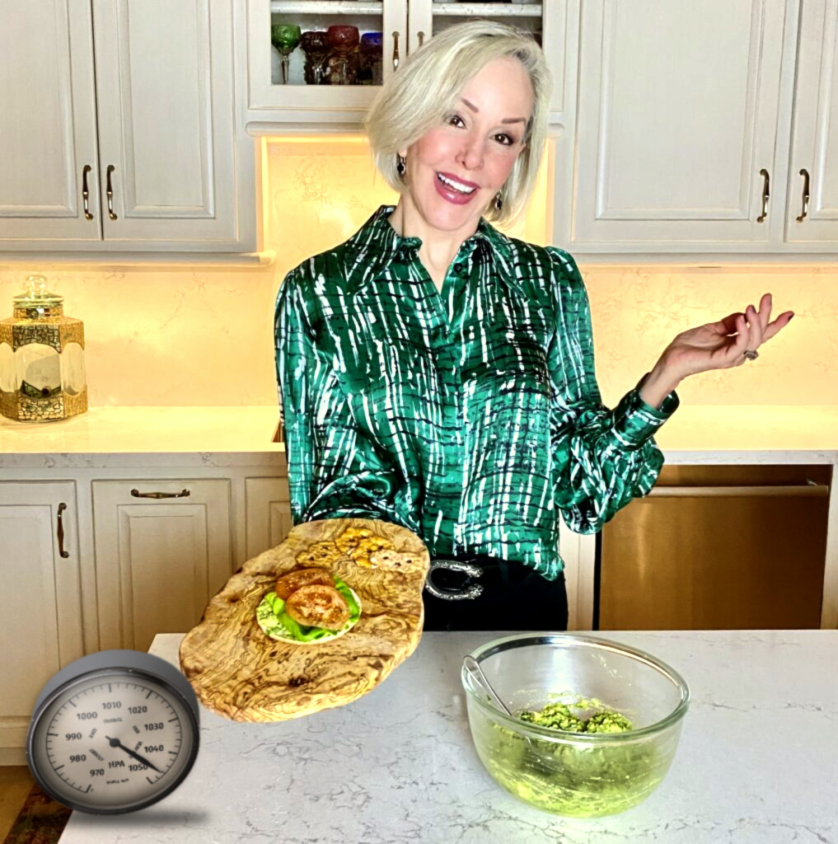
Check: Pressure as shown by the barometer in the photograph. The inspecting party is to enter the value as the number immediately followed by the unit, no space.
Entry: 1046hPa
